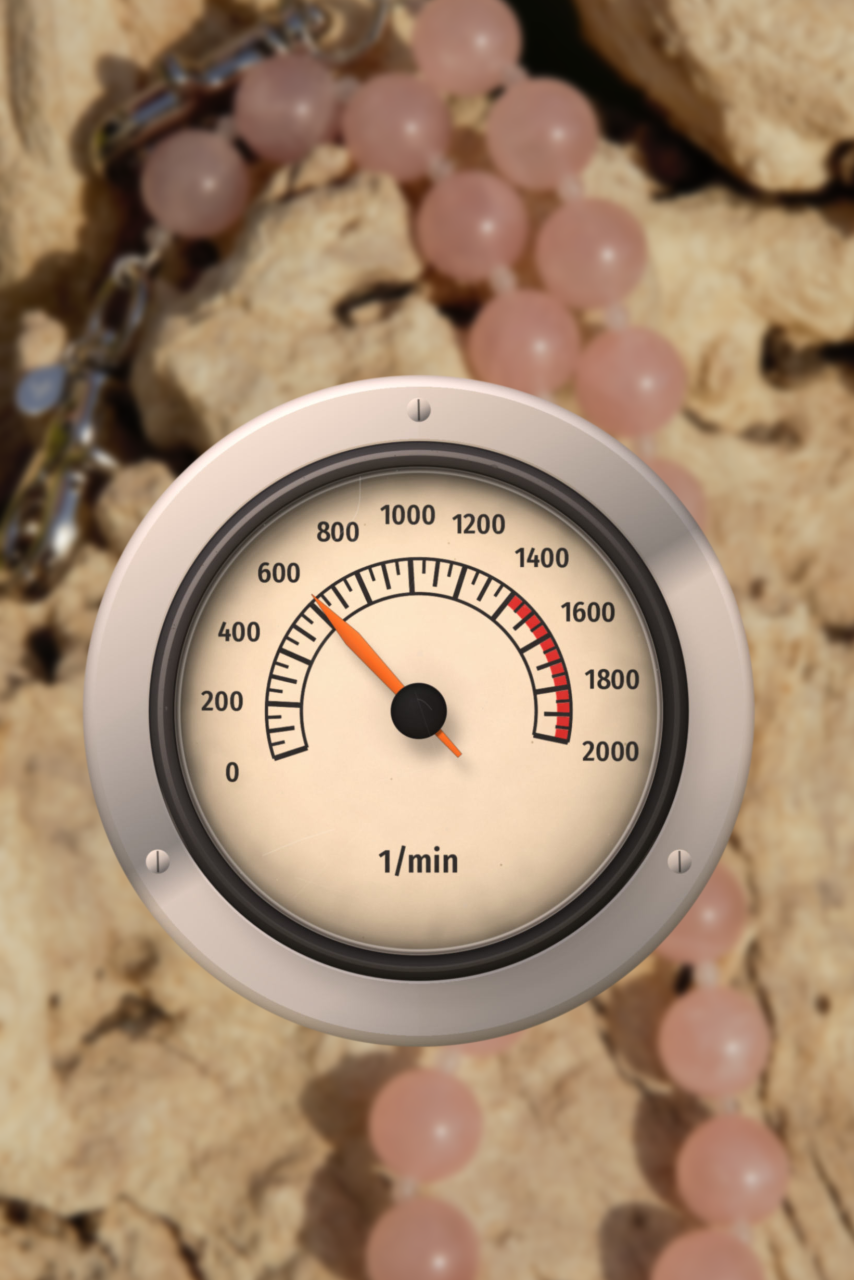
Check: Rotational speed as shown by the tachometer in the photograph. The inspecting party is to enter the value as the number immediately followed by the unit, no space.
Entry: 625rpm
